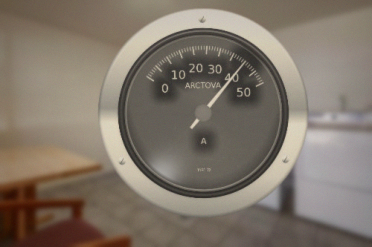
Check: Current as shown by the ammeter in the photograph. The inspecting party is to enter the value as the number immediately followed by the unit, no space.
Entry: 40A
